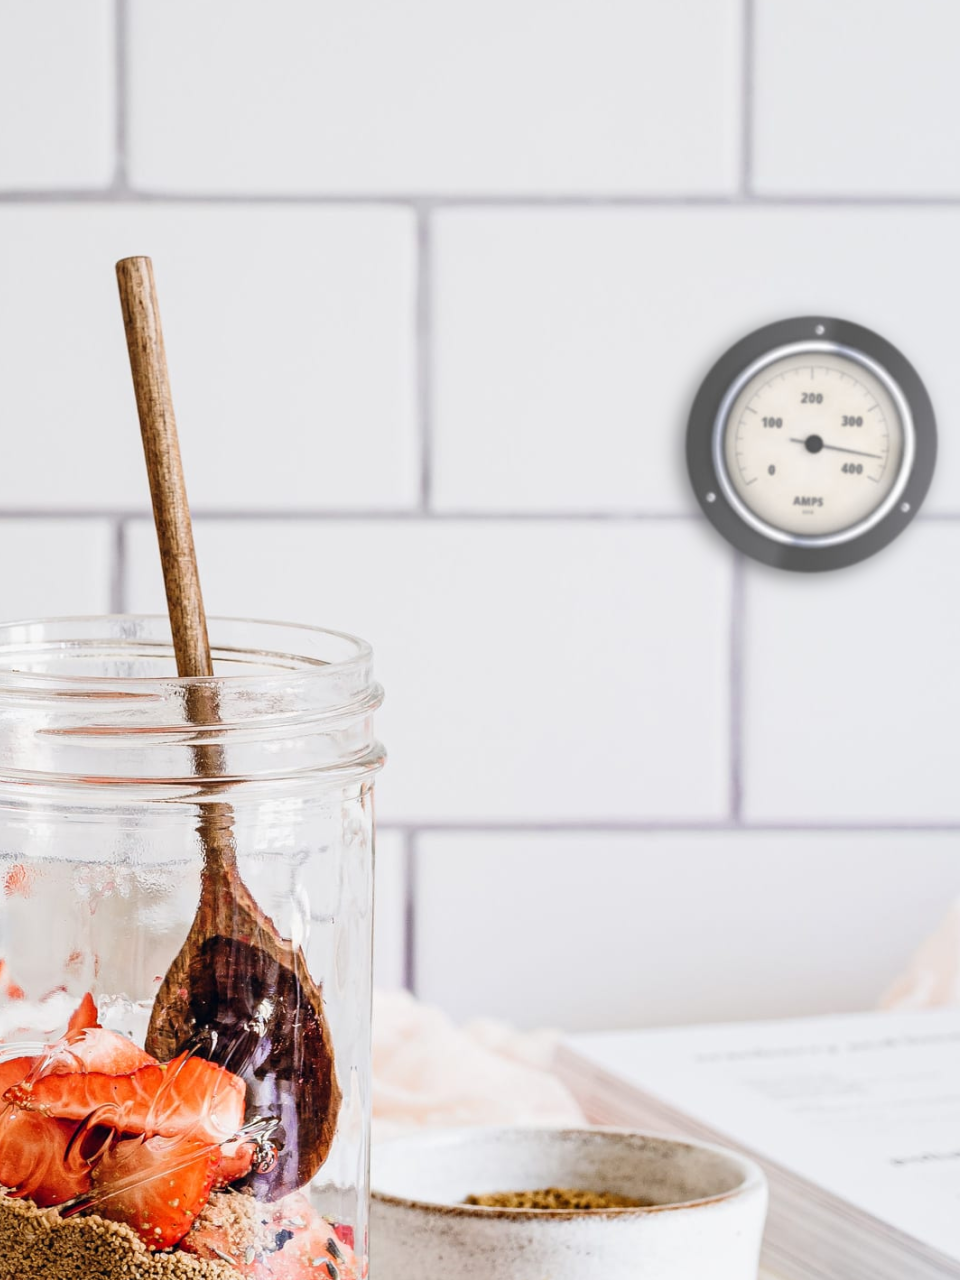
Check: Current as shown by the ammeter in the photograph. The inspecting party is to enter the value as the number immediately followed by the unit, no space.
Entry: 370A
